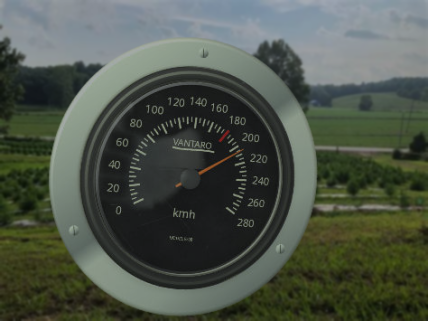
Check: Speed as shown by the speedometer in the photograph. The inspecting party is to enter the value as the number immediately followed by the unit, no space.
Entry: 205km/h
